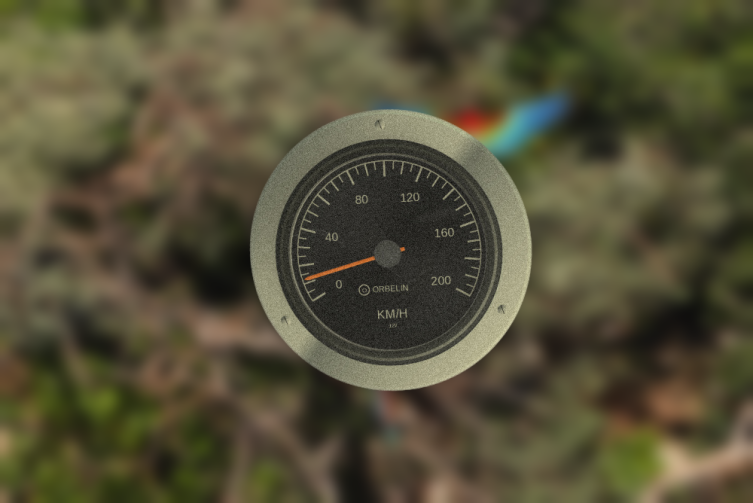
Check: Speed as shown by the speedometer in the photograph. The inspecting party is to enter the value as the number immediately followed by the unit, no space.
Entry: 12.5km/h
